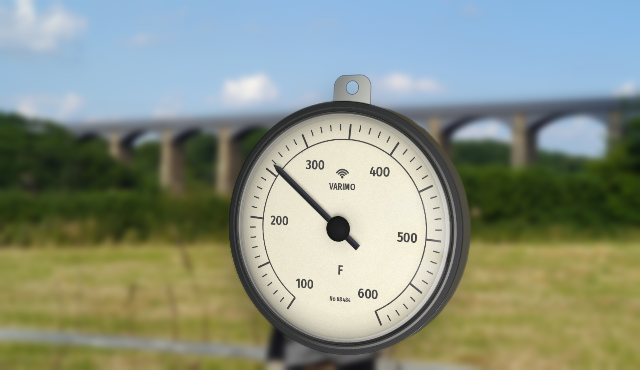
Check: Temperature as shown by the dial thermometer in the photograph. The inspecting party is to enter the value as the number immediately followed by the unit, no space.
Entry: 260°F
